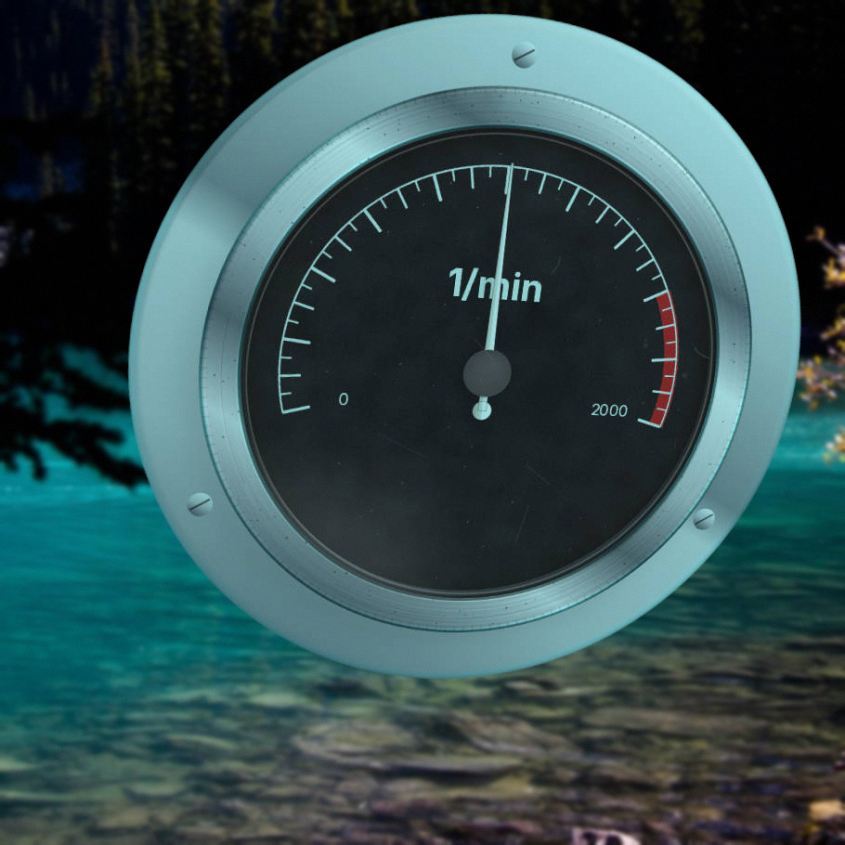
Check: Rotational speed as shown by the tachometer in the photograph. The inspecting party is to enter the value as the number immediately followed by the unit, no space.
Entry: 1000rpm
